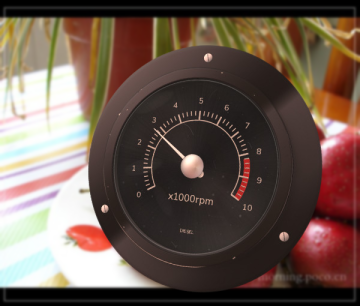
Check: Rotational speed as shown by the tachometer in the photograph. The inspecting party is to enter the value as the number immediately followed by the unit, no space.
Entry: 2800rpm
